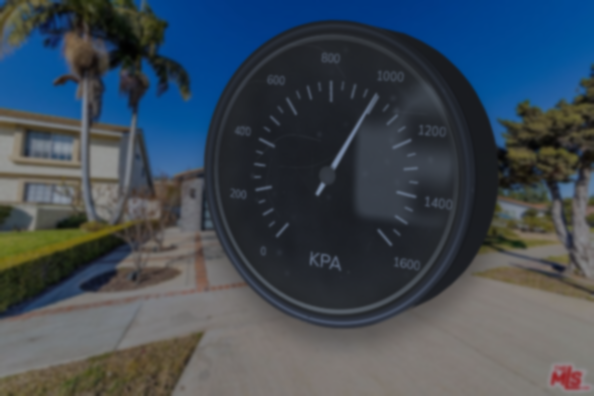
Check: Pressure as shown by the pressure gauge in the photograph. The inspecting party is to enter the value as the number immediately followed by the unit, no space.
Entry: 1000kPa
